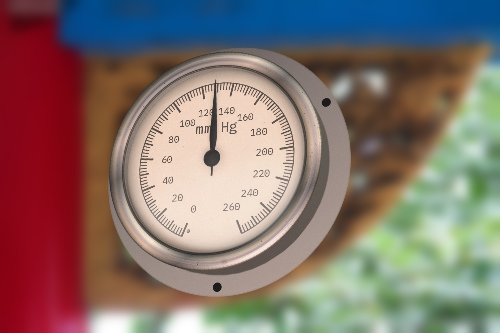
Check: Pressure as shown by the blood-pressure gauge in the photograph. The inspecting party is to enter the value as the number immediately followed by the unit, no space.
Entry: 130mmHg
